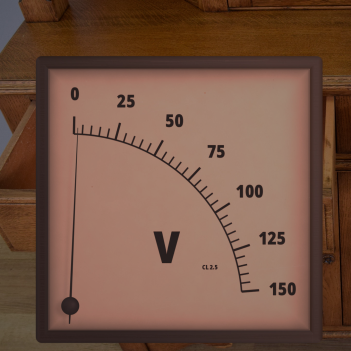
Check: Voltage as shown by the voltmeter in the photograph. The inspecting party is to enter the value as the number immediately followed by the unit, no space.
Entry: 2.5V
